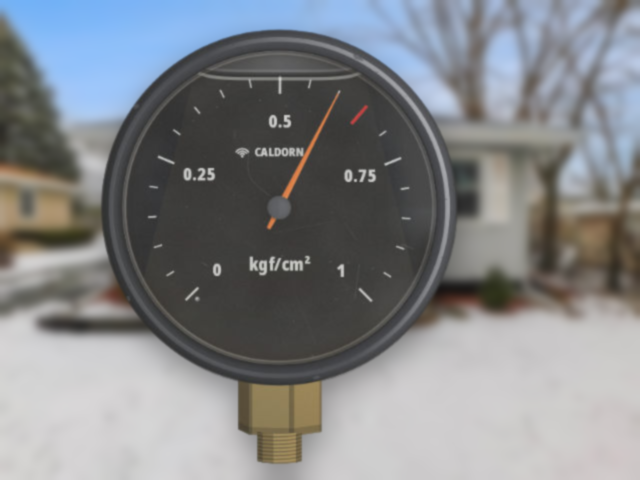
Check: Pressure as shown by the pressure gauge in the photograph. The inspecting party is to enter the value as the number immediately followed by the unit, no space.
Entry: 0.6kg/cm²
